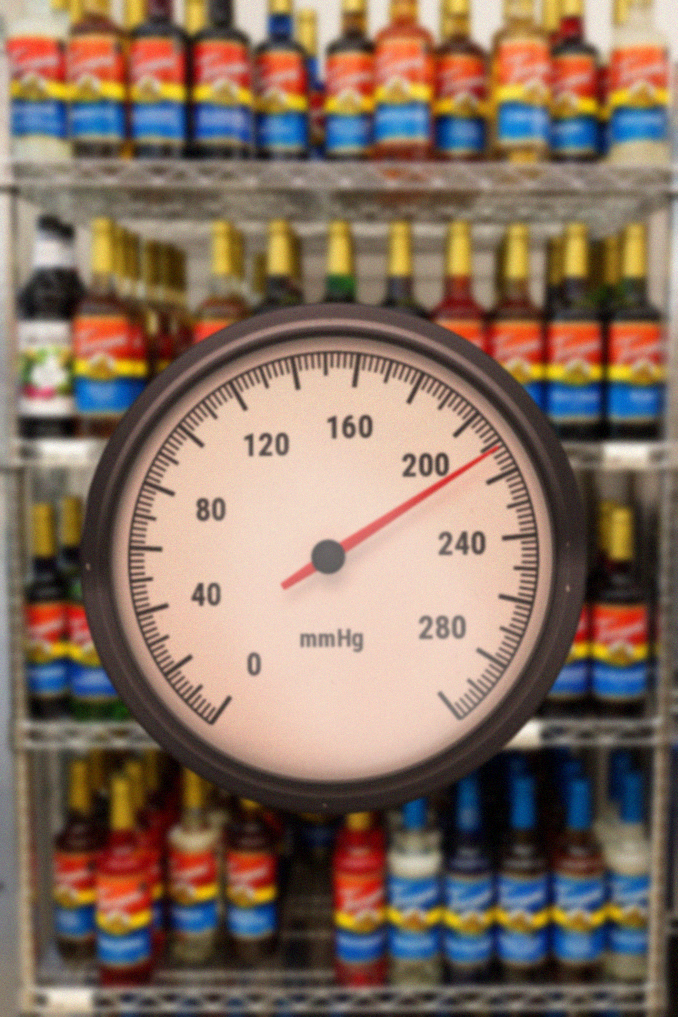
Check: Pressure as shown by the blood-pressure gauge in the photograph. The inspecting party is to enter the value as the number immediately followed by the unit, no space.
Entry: 212mmHg
